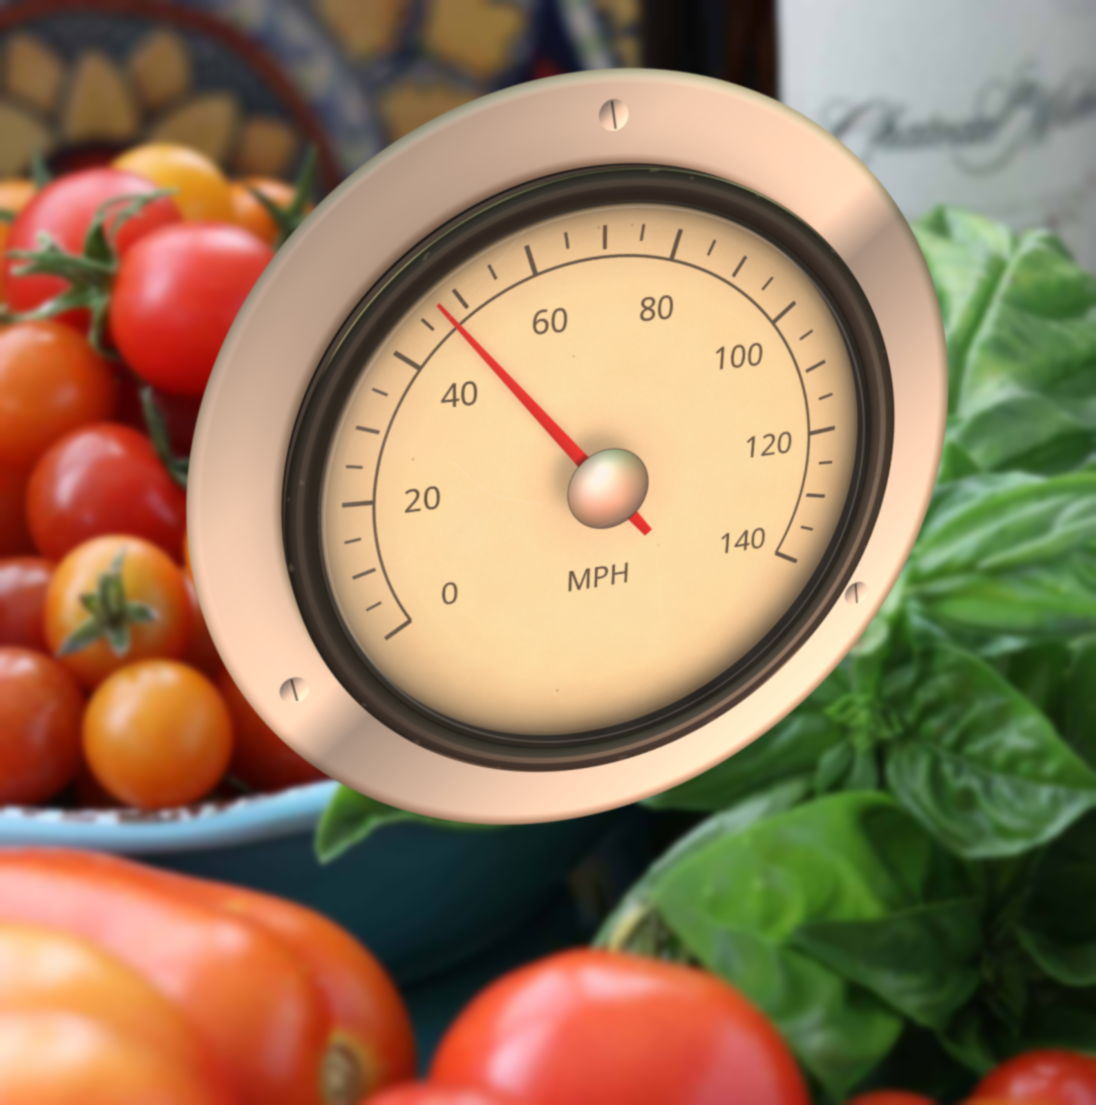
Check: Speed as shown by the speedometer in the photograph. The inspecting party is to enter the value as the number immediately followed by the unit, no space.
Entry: 47.5mph
